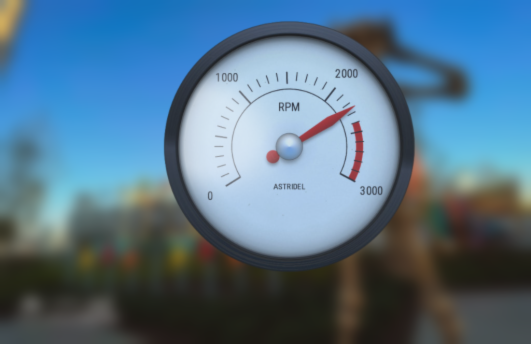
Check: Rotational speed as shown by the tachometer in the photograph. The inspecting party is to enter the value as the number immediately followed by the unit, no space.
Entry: 2250rpm
